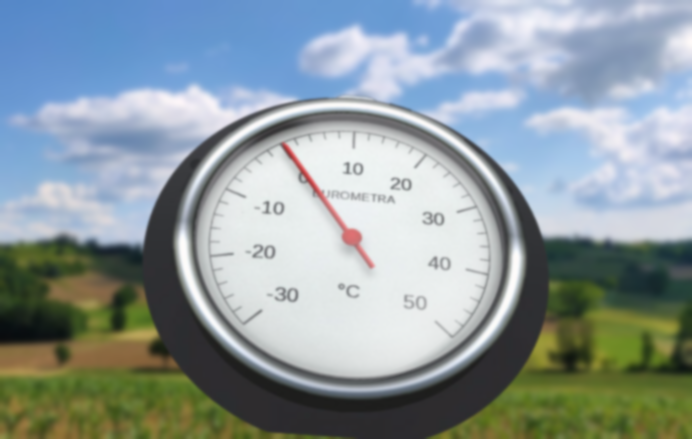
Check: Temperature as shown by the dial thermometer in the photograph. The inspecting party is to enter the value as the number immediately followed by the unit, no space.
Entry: 0°C
